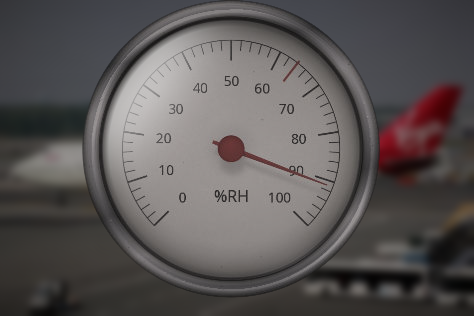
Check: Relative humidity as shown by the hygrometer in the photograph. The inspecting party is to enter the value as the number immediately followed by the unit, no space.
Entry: 91%
